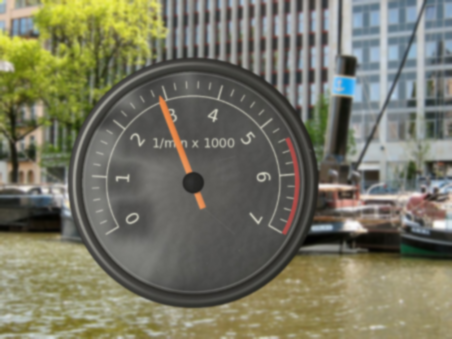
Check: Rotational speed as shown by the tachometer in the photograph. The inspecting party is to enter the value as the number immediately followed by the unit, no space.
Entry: 2900rpm
